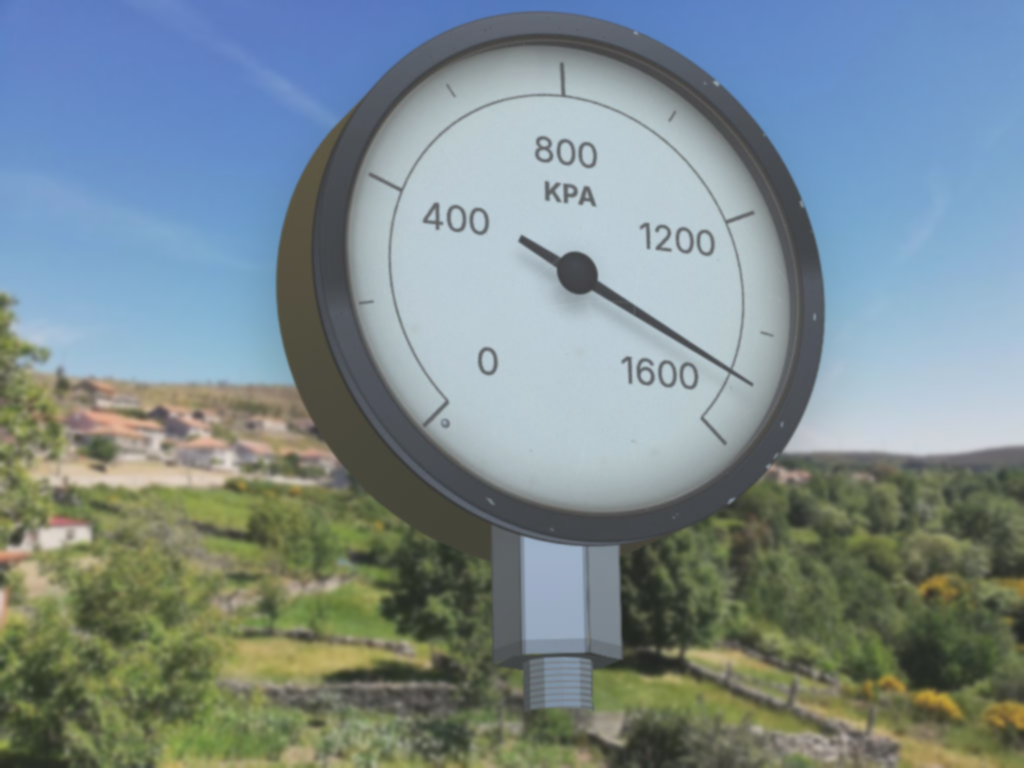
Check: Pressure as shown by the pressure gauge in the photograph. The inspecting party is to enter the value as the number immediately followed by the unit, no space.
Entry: 1500kPa
